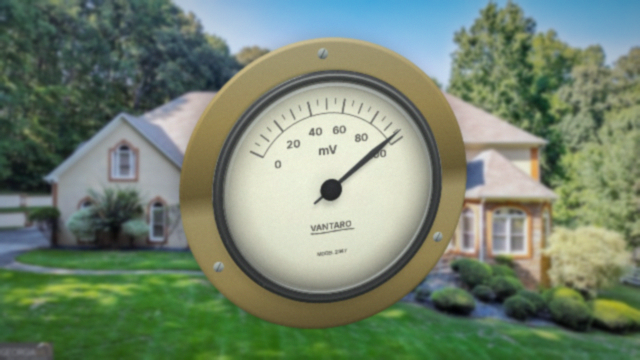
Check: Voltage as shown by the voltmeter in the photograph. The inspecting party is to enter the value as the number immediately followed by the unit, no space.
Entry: 95mV
